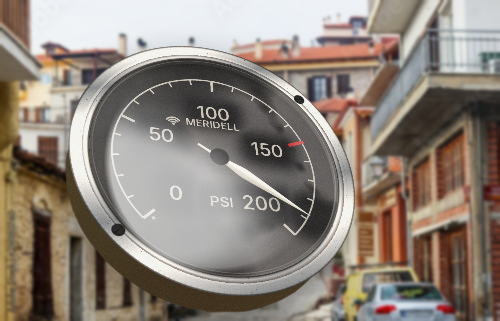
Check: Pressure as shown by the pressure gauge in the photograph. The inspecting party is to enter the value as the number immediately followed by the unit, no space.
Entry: 190psi
